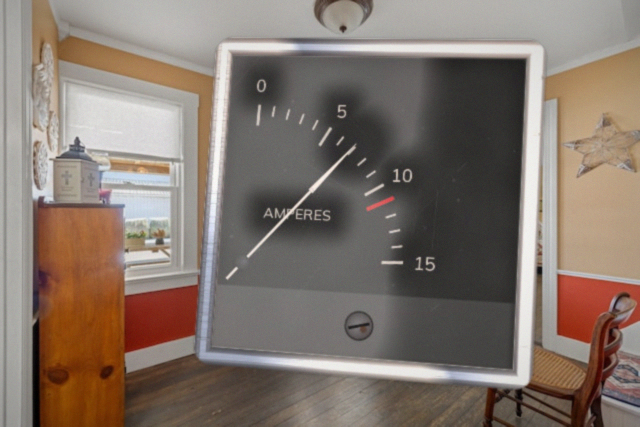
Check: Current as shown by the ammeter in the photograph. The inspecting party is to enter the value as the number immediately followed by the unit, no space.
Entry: 7A
